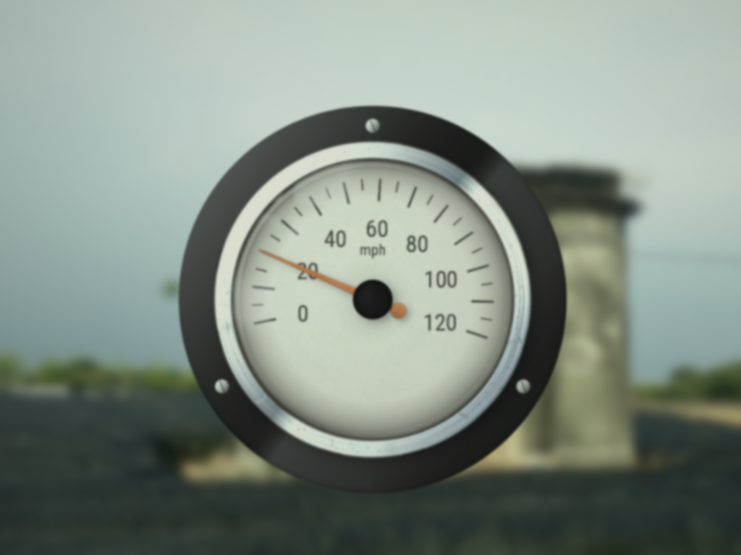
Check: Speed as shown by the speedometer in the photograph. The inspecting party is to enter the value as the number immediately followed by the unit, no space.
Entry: 20mph
